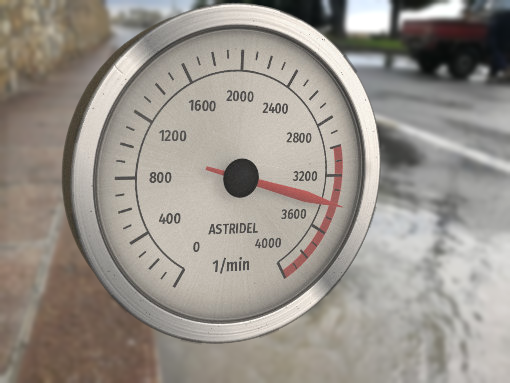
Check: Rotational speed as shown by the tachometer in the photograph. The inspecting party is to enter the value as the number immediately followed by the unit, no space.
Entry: 3400rpm
